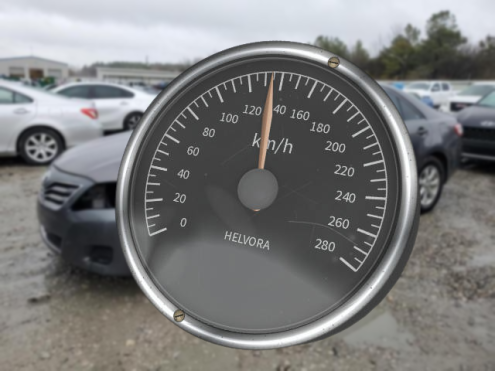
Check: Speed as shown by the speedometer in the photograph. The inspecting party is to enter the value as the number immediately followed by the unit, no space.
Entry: 135km/h
